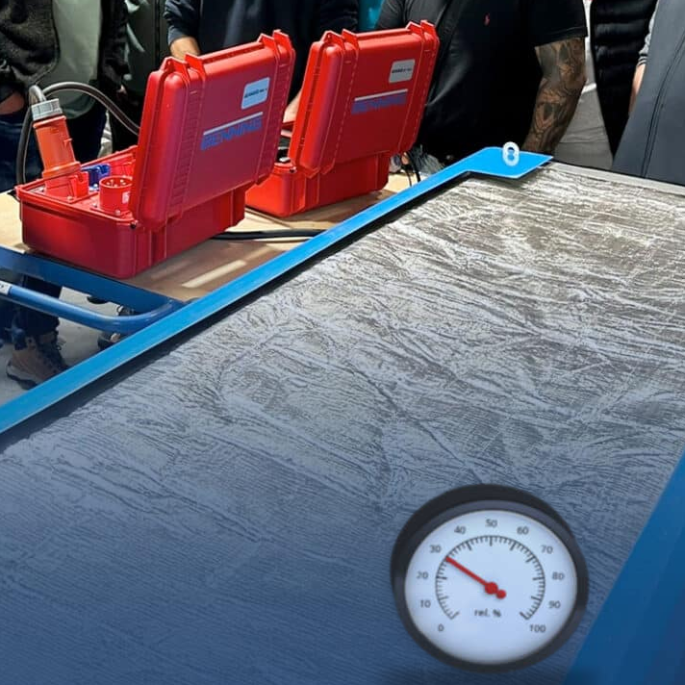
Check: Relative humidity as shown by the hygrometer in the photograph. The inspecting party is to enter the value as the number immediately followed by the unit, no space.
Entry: 30%
